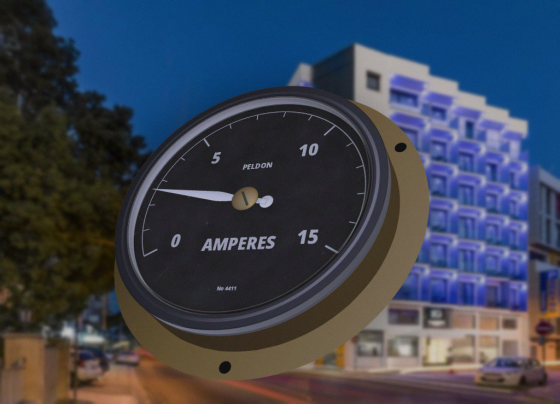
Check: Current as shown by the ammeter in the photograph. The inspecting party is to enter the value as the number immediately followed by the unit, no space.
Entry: 2.5A
